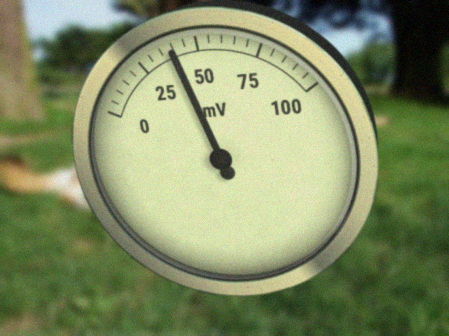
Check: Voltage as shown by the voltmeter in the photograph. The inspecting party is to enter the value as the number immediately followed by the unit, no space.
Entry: 40mV
